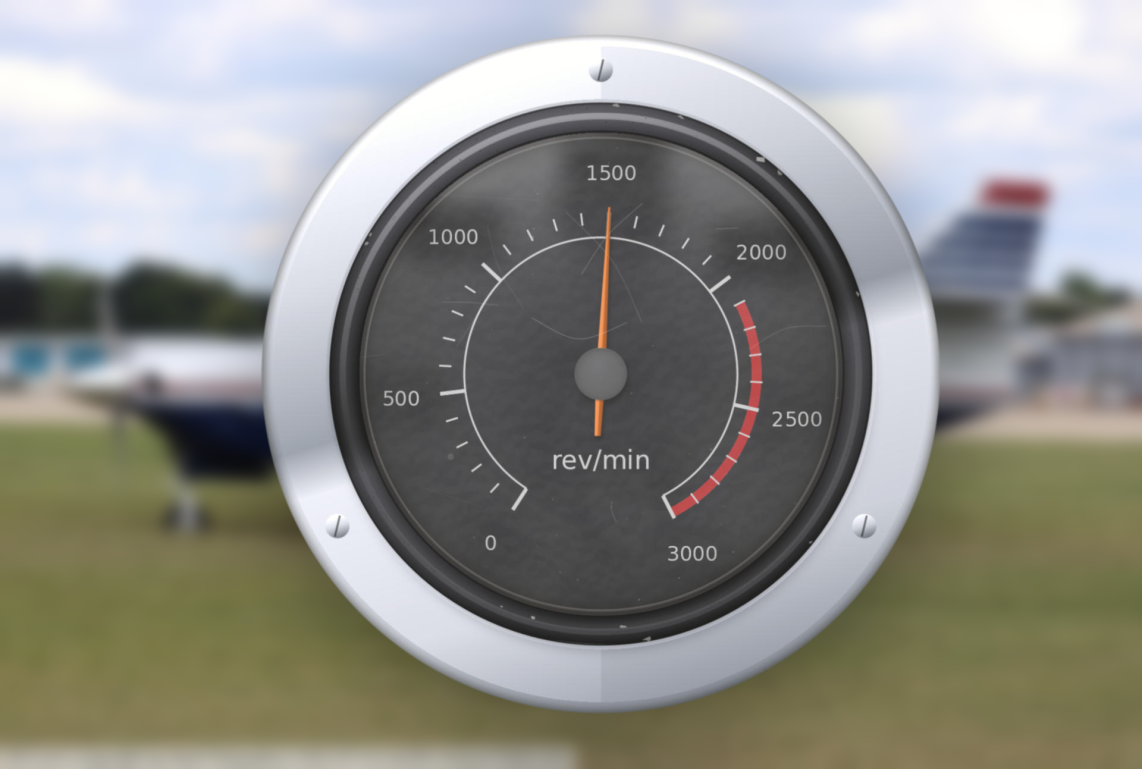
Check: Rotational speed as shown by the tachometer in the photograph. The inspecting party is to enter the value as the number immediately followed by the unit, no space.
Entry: 1500rpm
